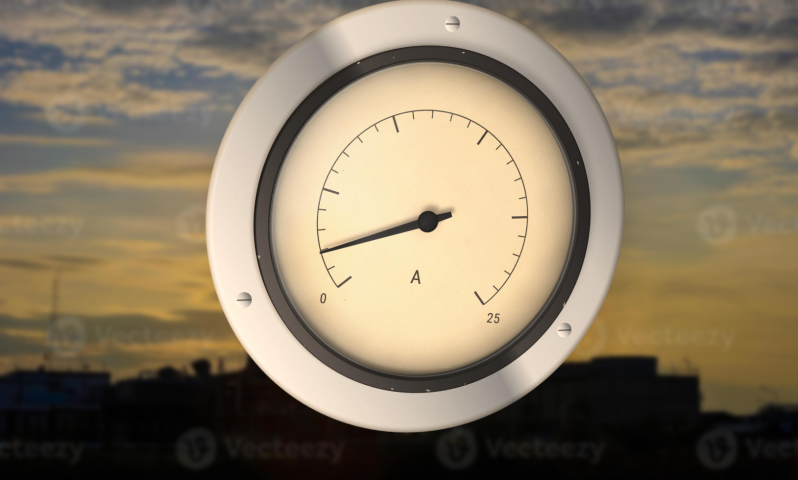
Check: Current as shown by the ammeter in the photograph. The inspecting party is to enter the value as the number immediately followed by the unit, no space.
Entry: 2A
